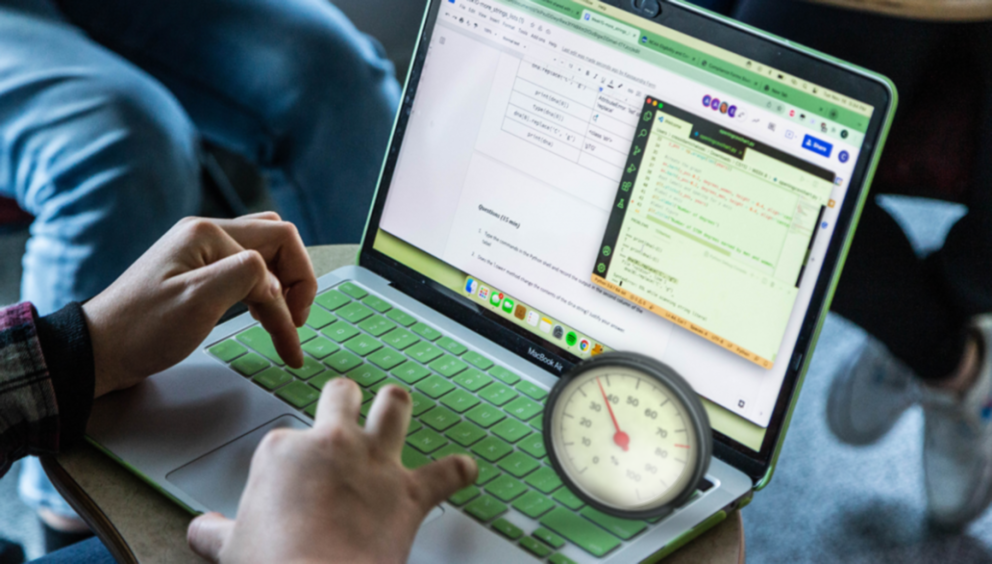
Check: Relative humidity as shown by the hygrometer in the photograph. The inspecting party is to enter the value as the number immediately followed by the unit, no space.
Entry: 37.5%
